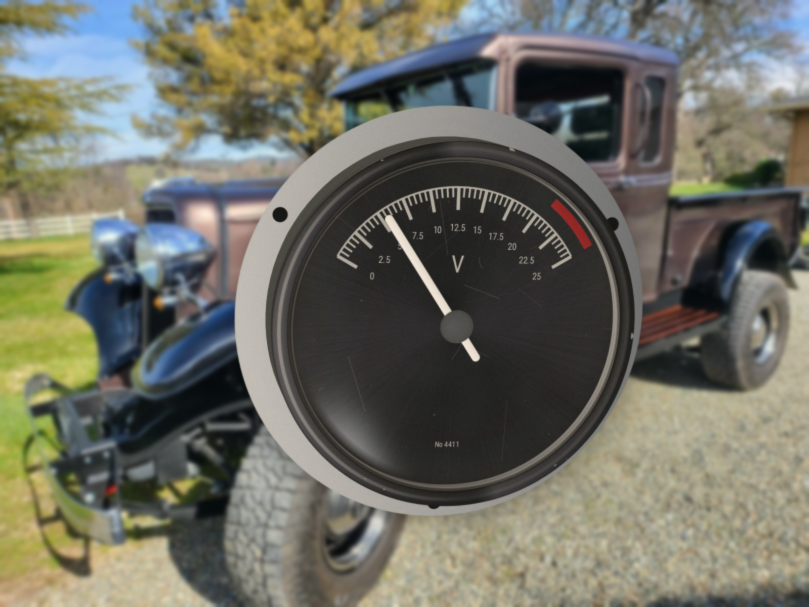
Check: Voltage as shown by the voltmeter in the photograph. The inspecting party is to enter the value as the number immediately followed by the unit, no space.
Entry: 5.5V
